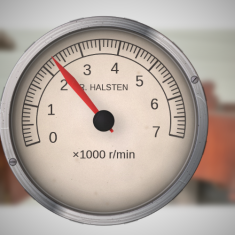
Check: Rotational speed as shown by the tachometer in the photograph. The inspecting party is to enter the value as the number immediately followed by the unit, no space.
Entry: 2300rpm
